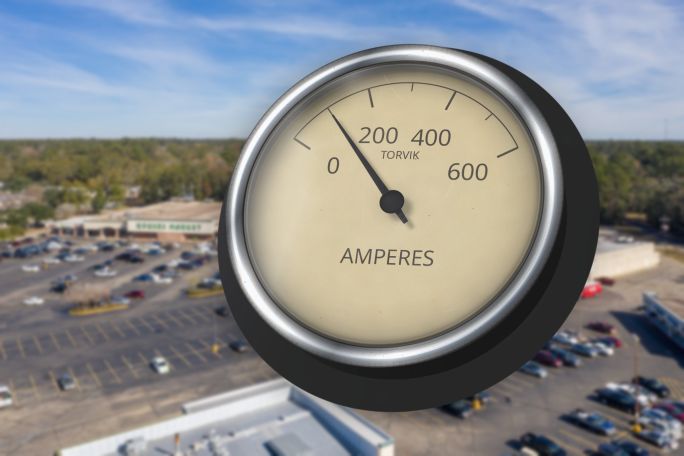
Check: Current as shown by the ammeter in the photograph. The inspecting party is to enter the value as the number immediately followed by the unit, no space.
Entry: 100A
